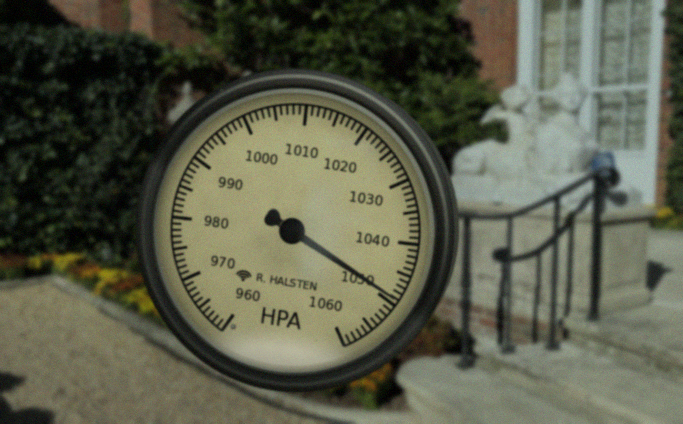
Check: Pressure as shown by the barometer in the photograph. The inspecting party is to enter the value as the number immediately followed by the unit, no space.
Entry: 1049hPa
